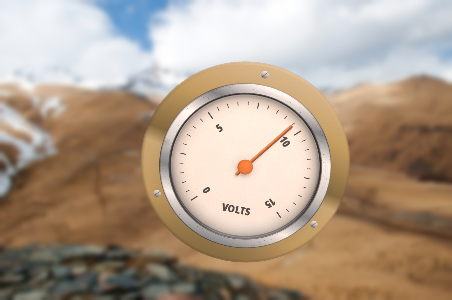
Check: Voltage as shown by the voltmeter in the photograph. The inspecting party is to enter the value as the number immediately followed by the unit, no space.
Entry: 9.5V
